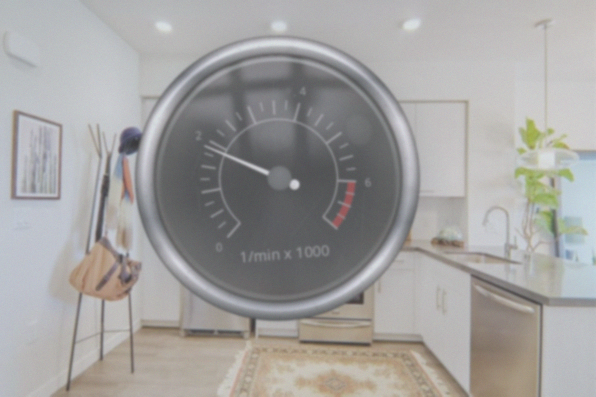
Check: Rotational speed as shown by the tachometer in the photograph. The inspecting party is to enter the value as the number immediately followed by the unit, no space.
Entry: 1875rpm
